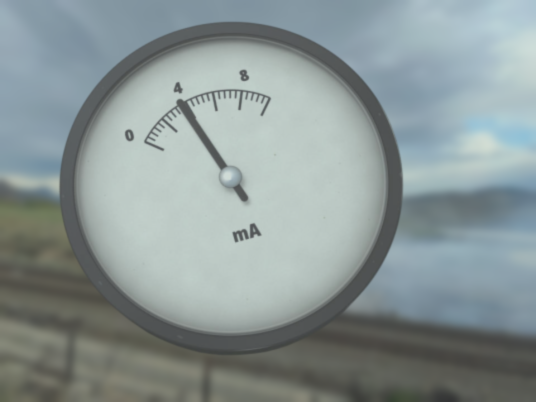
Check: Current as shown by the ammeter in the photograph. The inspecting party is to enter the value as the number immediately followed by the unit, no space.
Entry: 3.6mA
